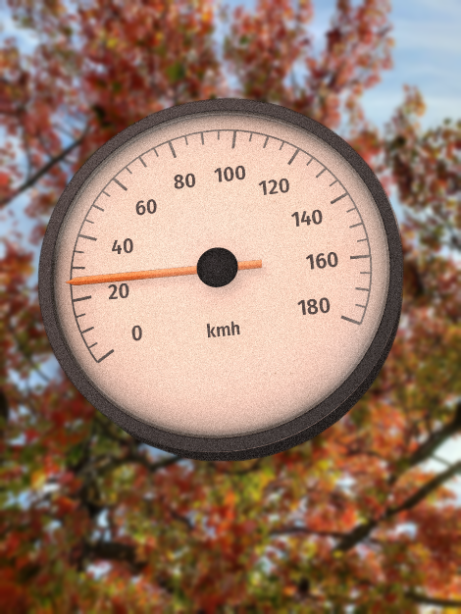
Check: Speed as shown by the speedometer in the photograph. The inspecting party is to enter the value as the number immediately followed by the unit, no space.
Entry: 25km/h
